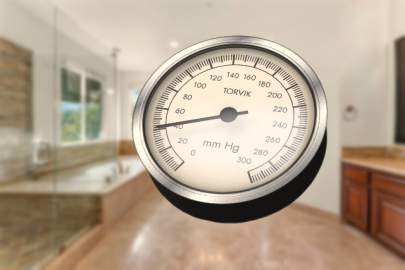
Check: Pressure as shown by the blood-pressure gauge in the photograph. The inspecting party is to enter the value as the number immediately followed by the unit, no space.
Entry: 40mmHg
